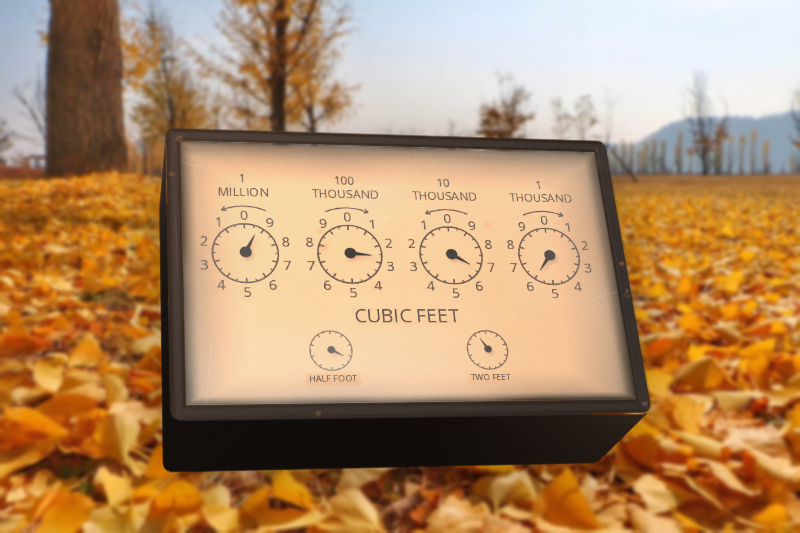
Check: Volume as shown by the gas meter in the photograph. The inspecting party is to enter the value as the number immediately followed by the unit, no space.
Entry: 926600ft³
